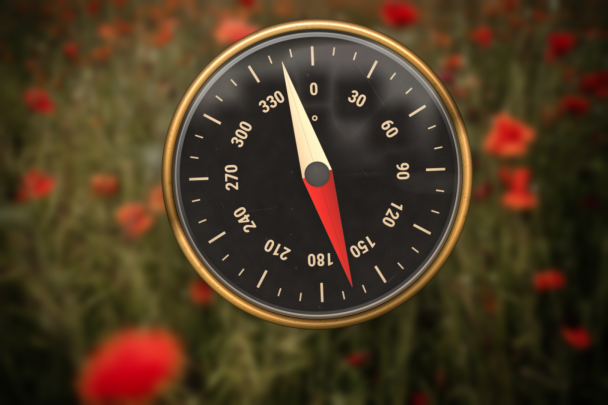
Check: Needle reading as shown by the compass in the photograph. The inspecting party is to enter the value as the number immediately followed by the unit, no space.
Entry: 165°
